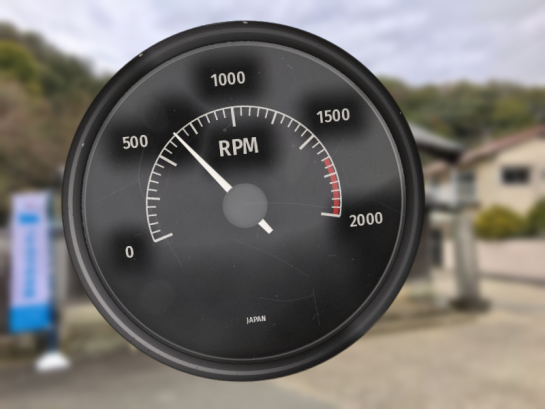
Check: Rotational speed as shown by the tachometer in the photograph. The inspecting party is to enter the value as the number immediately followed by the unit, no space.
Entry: 650rpm
